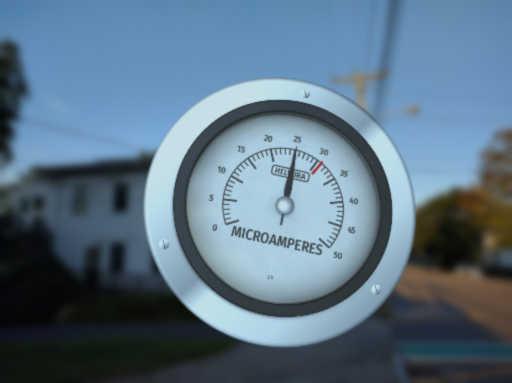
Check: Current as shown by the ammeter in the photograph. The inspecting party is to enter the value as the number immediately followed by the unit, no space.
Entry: 25µA
